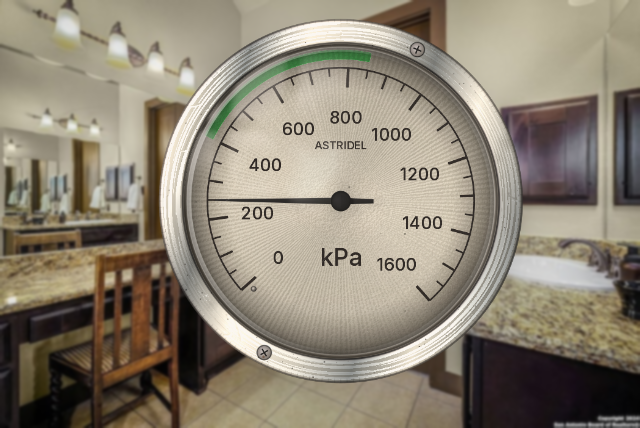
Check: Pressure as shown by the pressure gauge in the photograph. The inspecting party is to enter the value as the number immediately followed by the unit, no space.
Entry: 250kPa
